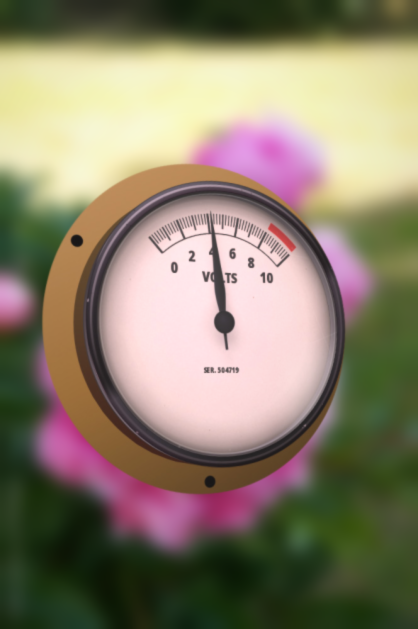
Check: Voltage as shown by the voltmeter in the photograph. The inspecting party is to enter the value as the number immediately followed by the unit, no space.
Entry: 4V
